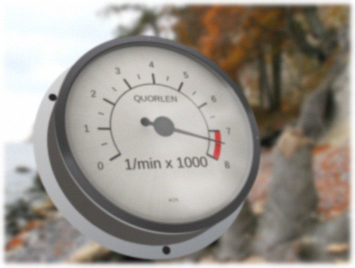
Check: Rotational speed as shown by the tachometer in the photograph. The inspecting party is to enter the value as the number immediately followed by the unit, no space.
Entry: 7500rpm
